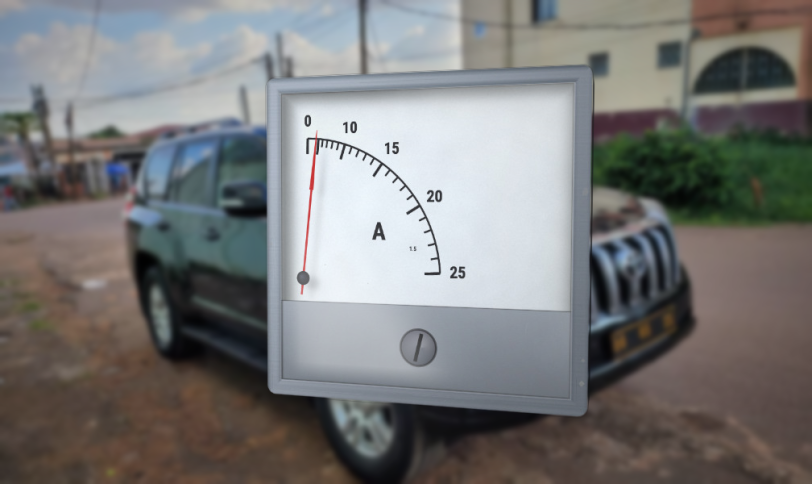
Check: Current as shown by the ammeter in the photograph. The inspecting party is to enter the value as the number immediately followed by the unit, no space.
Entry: 5A
